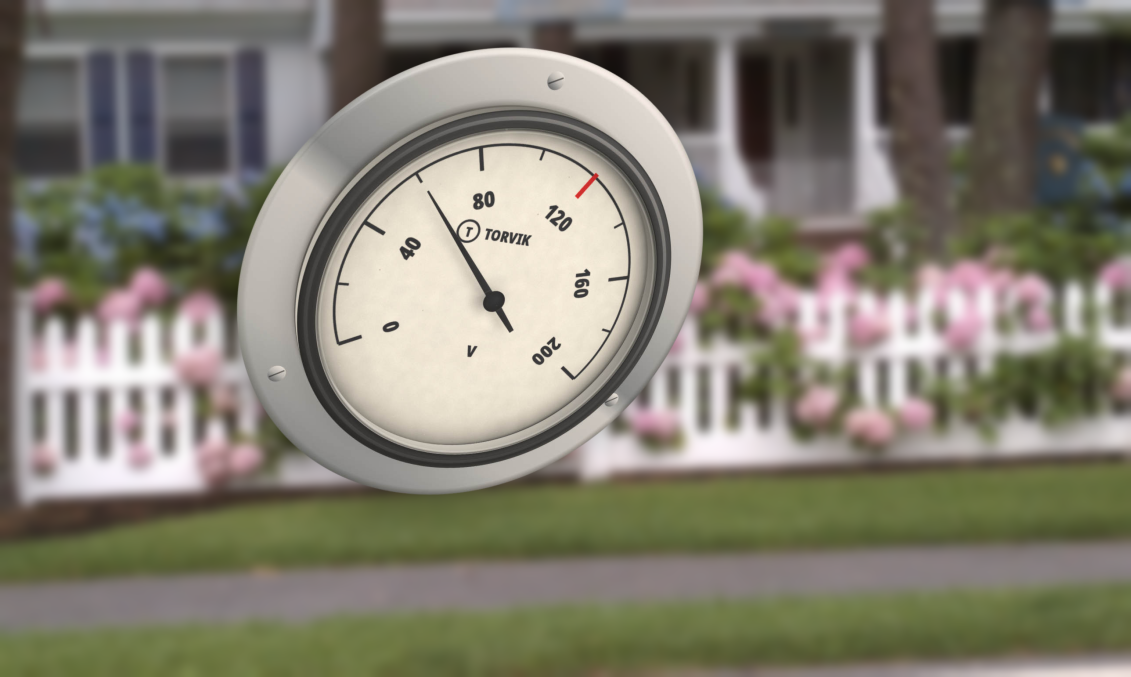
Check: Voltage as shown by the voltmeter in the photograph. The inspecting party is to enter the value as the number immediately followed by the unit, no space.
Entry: 60V
